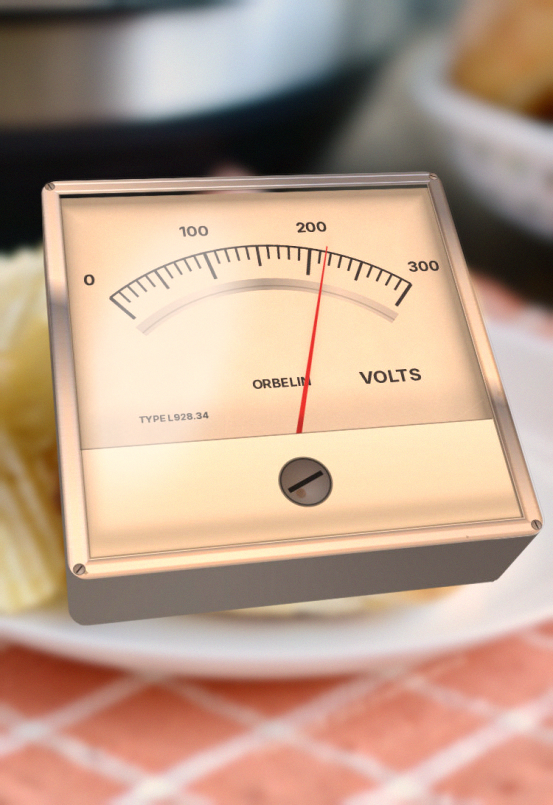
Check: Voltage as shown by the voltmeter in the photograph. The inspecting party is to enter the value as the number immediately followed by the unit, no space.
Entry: 215V
